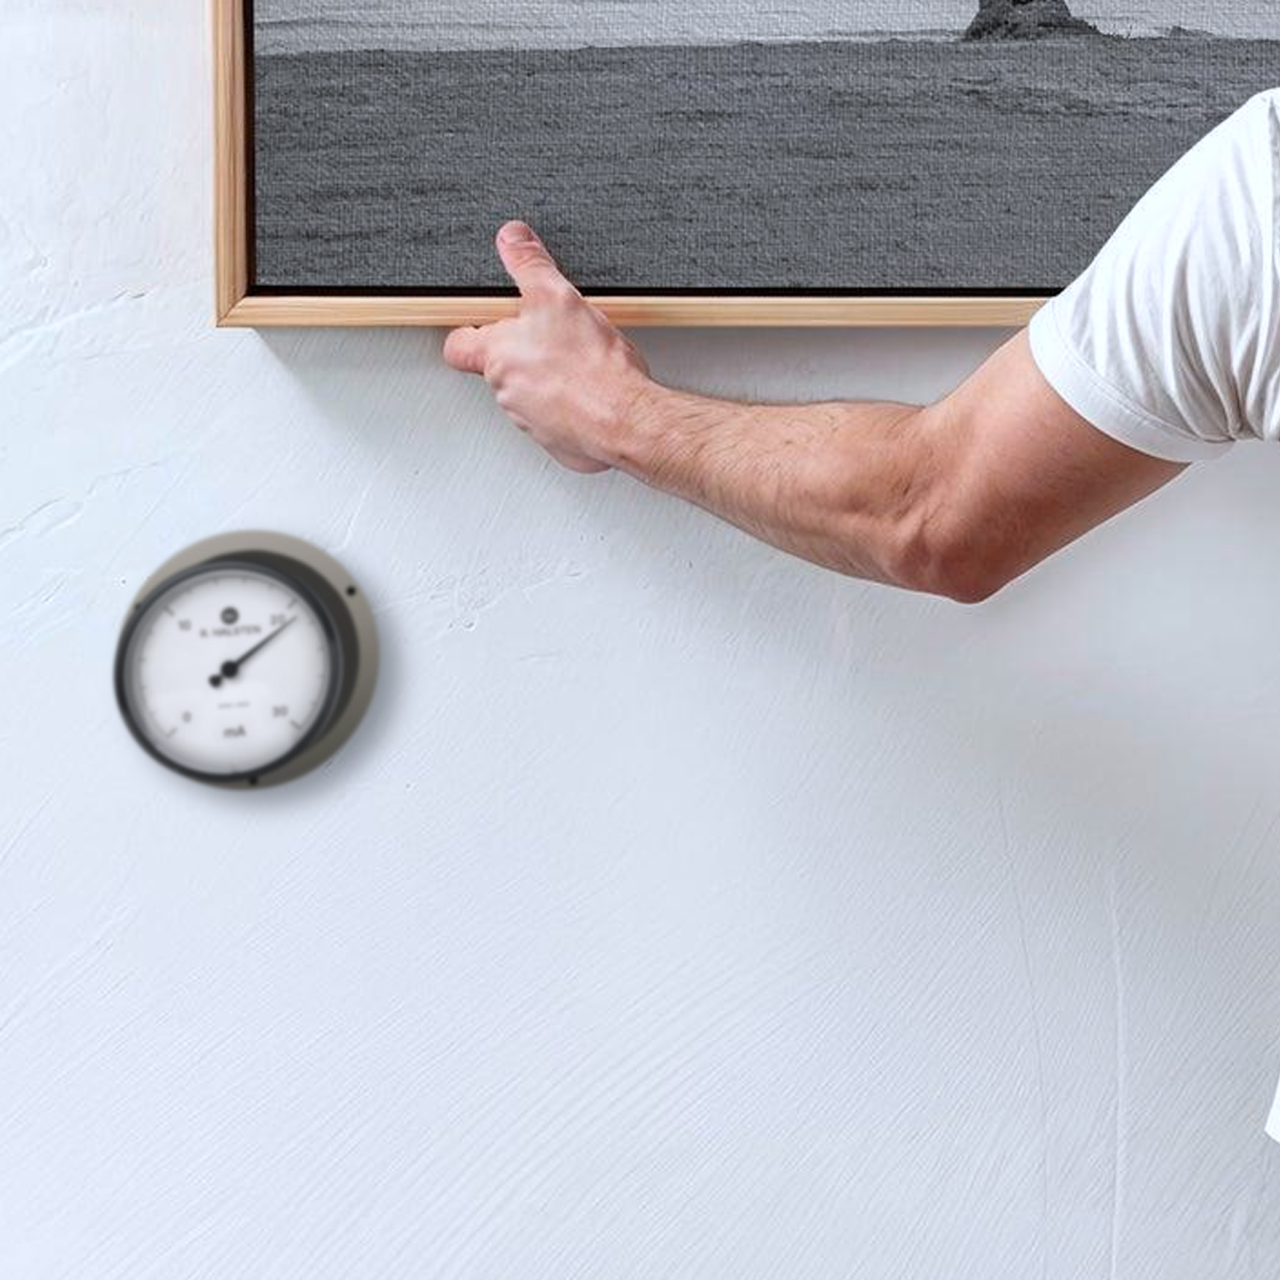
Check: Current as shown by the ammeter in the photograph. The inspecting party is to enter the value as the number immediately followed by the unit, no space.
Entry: 21mA
